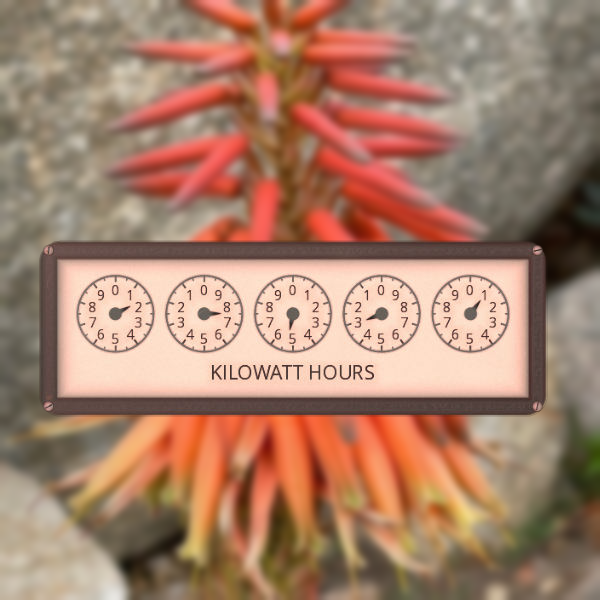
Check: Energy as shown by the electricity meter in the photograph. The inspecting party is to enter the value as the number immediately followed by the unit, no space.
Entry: 17531kWh
